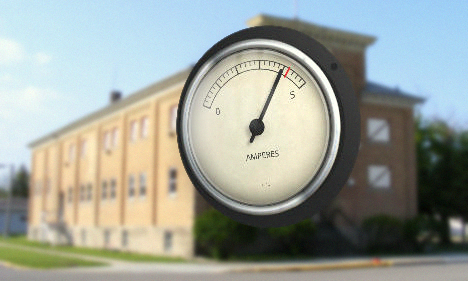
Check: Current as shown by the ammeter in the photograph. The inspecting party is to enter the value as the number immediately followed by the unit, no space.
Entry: 4A
